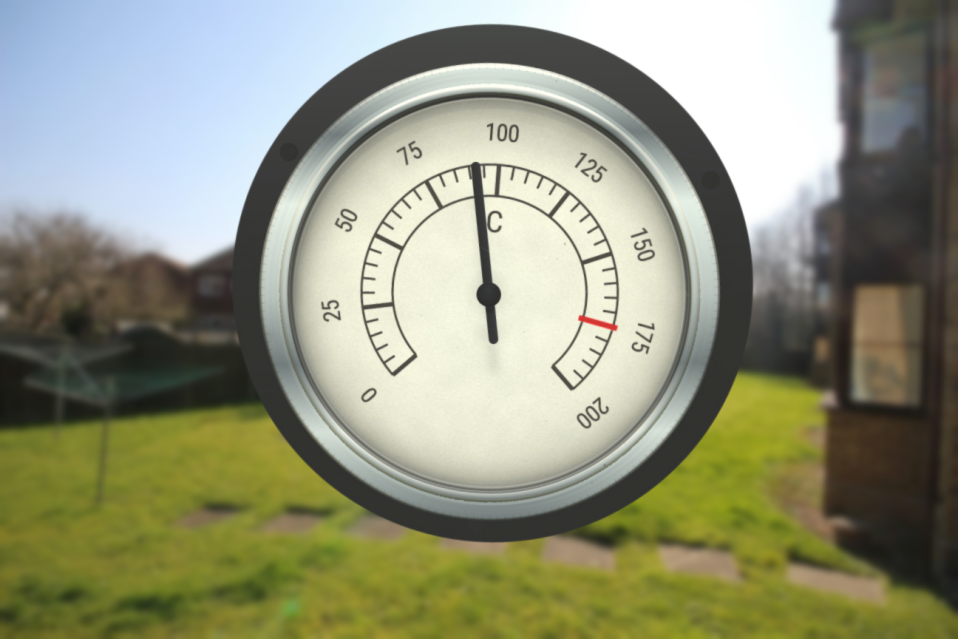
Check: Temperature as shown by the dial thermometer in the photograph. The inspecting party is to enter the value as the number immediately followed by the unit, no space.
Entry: 92.5°C
